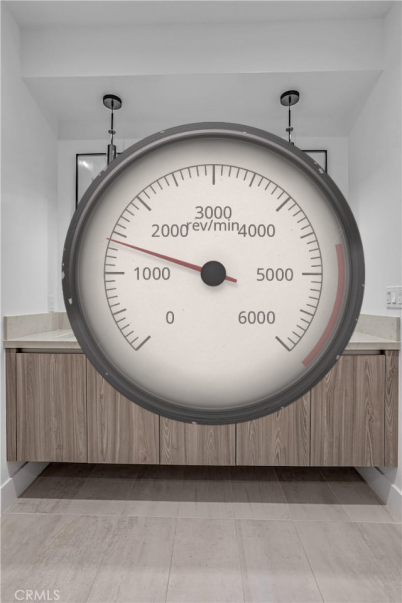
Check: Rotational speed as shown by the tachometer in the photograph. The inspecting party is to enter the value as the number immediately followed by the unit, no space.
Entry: 1400rpm
